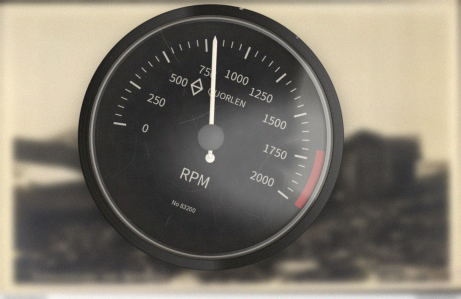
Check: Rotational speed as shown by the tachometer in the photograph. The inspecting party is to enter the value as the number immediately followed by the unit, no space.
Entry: 800rpm
